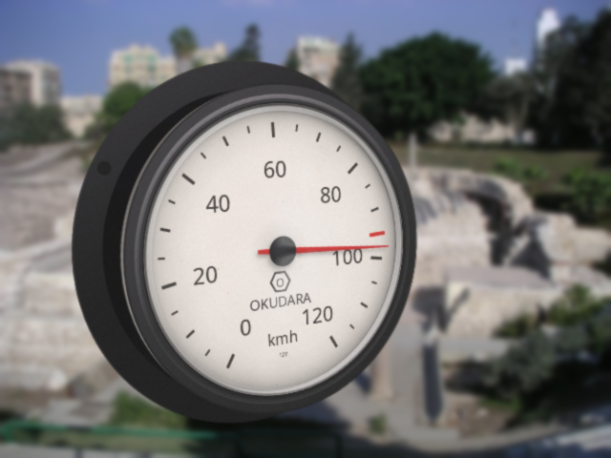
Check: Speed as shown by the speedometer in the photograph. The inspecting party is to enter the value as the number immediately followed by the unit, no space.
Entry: 97.5km/h
